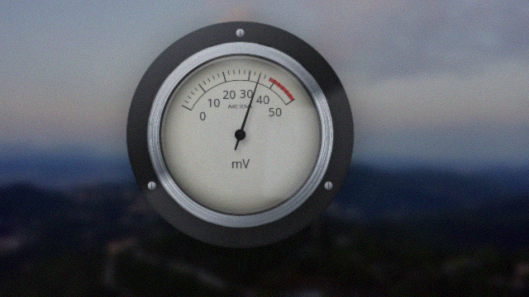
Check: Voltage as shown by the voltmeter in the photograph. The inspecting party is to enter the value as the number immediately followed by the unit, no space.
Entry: 34mV
